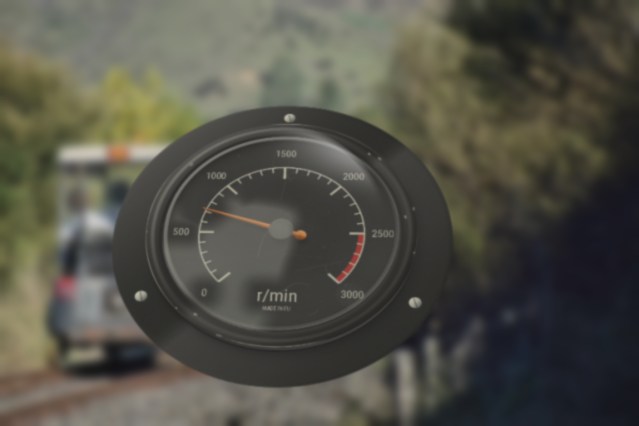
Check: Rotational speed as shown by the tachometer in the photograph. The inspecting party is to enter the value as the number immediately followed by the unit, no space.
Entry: 700rpm
